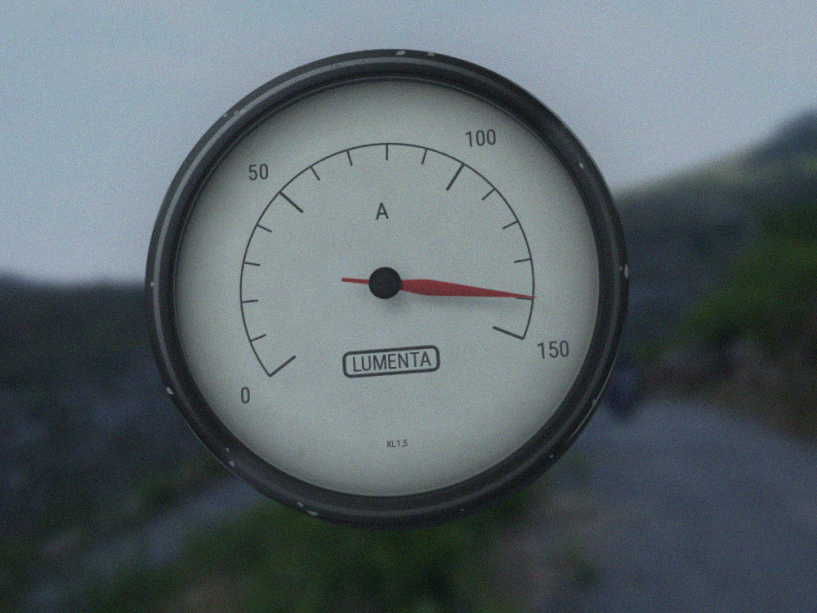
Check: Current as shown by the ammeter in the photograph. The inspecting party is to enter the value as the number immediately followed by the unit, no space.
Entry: 140A
